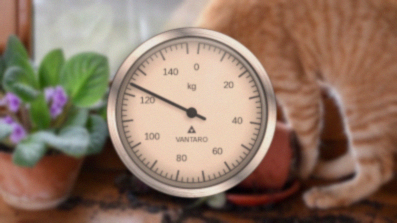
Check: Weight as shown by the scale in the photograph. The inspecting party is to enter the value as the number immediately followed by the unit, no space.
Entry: 124kg
